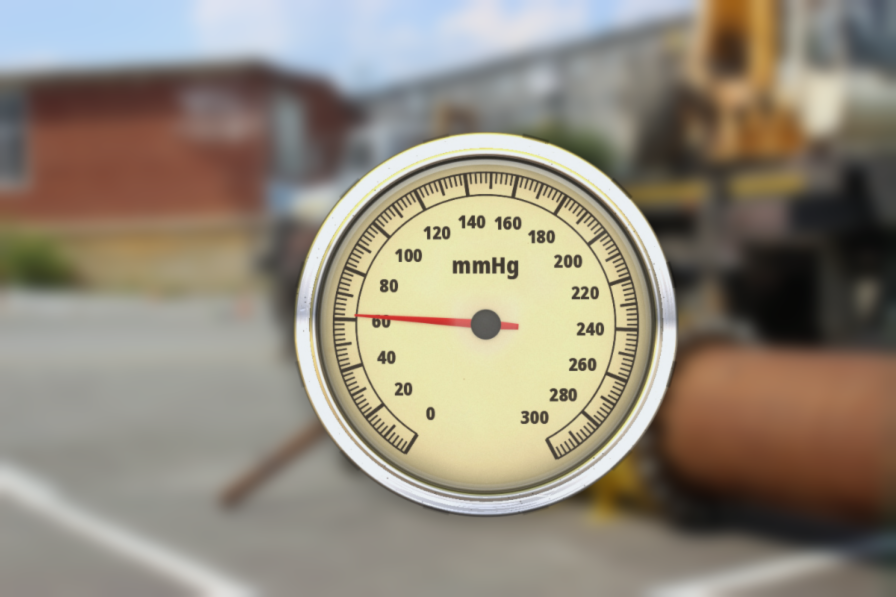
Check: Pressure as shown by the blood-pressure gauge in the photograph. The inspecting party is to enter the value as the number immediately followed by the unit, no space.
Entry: 62mmHg
